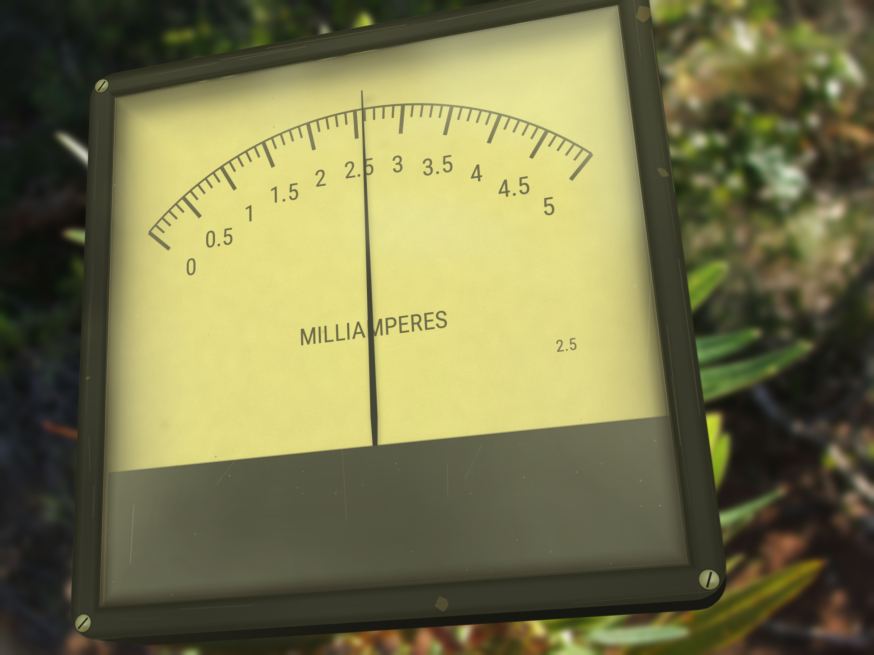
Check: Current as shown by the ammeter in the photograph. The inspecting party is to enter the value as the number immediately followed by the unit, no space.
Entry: 2.6mA
